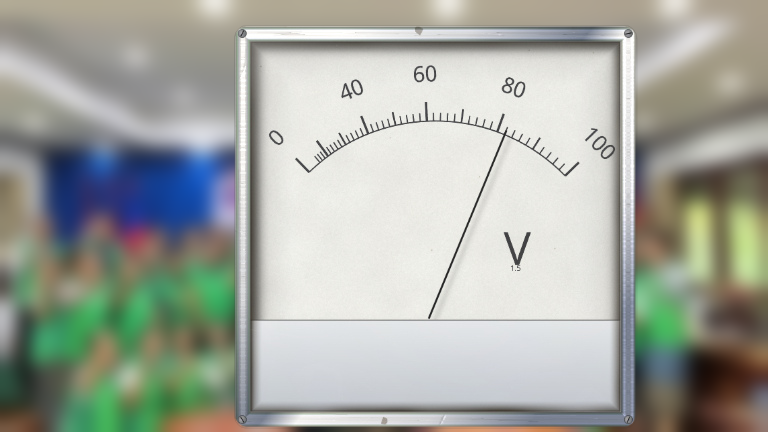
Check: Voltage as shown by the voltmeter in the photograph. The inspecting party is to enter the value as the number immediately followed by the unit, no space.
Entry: 82V
